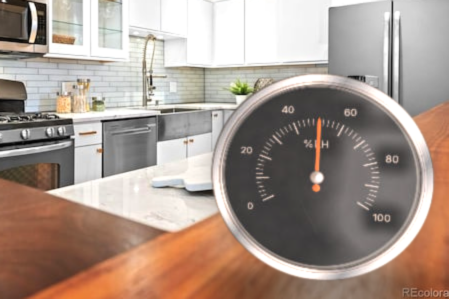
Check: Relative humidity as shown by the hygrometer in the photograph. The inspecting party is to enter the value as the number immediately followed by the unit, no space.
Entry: 50%
